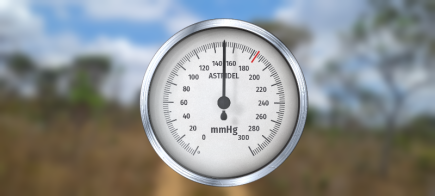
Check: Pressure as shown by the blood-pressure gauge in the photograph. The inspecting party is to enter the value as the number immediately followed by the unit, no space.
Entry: 150mmHg
